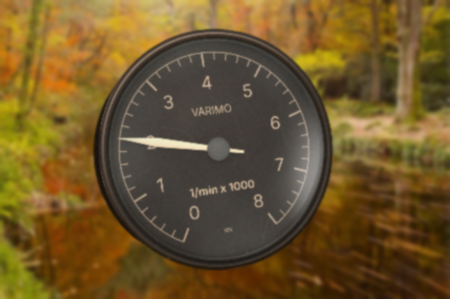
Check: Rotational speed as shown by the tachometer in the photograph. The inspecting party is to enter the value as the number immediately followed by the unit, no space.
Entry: 2000rpm
